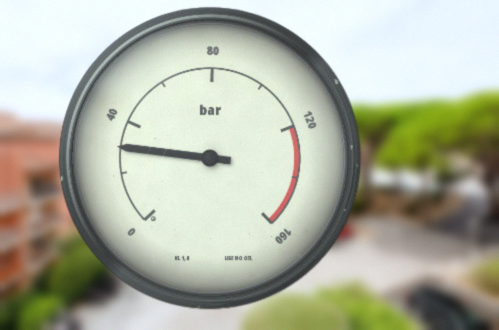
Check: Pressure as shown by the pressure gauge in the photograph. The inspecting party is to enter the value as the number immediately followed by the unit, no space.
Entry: 30bar
